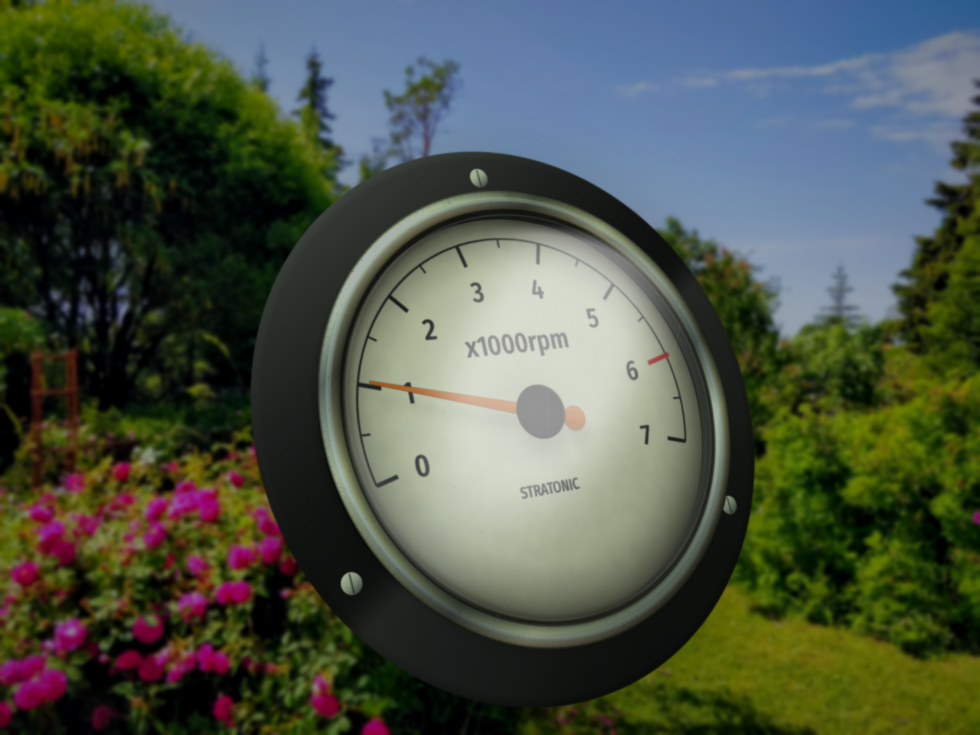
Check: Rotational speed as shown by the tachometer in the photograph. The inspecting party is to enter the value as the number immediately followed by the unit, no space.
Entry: 1000rpm
